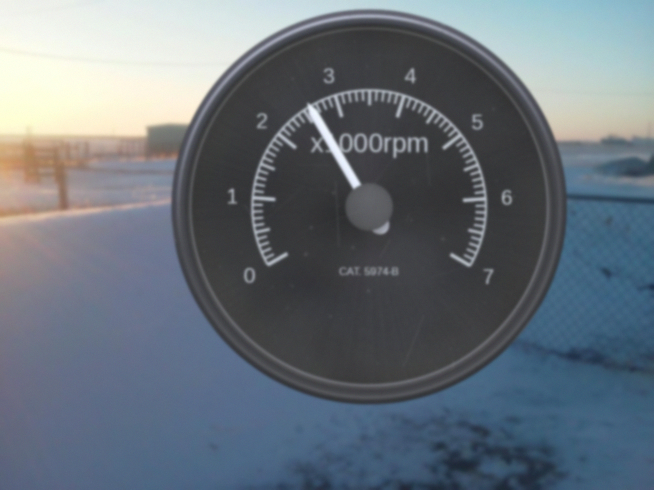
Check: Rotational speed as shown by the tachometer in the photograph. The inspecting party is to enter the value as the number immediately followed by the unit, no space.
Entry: 2600rpm
